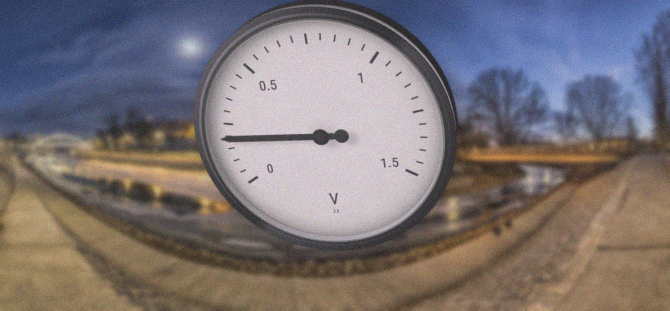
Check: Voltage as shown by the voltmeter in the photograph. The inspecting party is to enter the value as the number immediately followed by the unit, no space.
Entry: 0.2V
